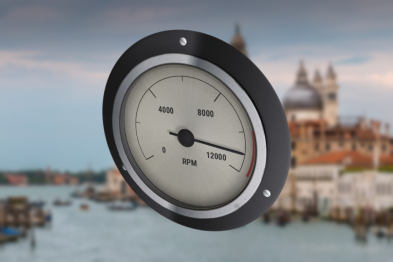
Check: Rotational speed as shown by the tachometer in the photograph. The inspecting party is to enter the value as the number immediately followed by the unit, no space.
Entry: 11000rpm
